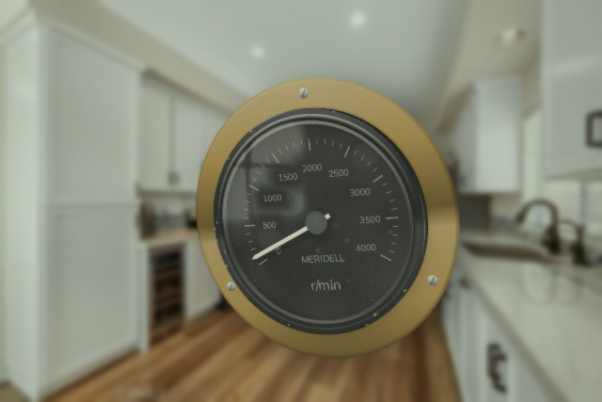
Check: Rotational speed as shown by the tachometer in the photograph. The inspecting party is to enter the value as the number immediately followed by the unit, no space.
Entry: 100rpm
